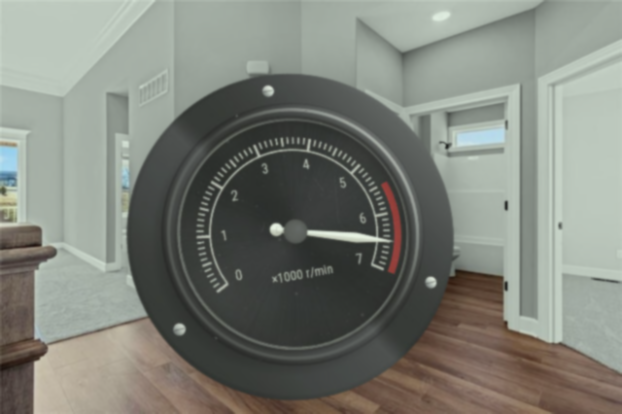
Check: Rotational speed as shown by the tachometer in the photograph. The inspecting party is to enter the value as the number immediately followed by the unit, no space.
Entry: 6500rpm
